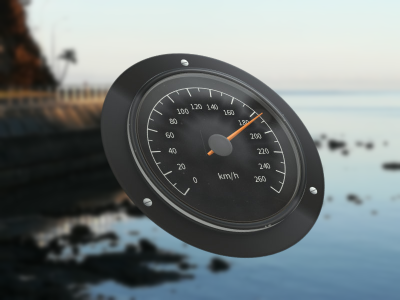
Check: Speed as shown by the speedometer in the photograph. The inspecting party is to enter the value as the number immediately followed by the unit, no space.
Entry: 185km/h
